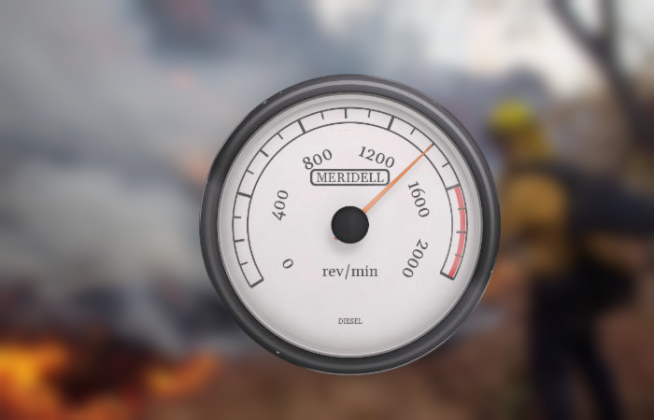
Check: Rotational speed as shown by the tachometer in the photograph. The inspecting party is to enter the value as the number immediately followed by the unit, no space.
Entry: 1400rpm
